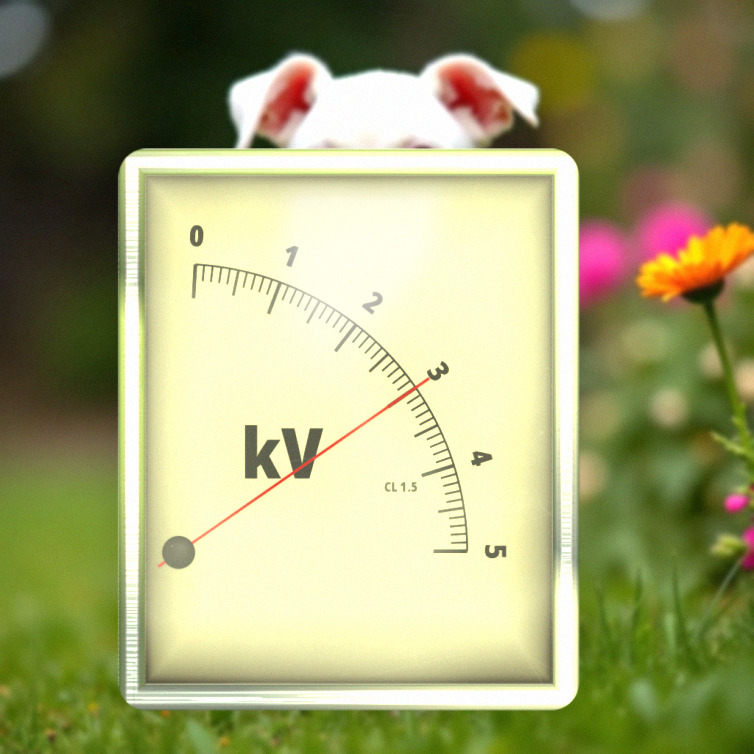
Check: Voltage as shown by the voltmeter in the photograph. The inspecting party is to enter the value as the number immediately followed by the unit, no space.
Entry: 3kV
